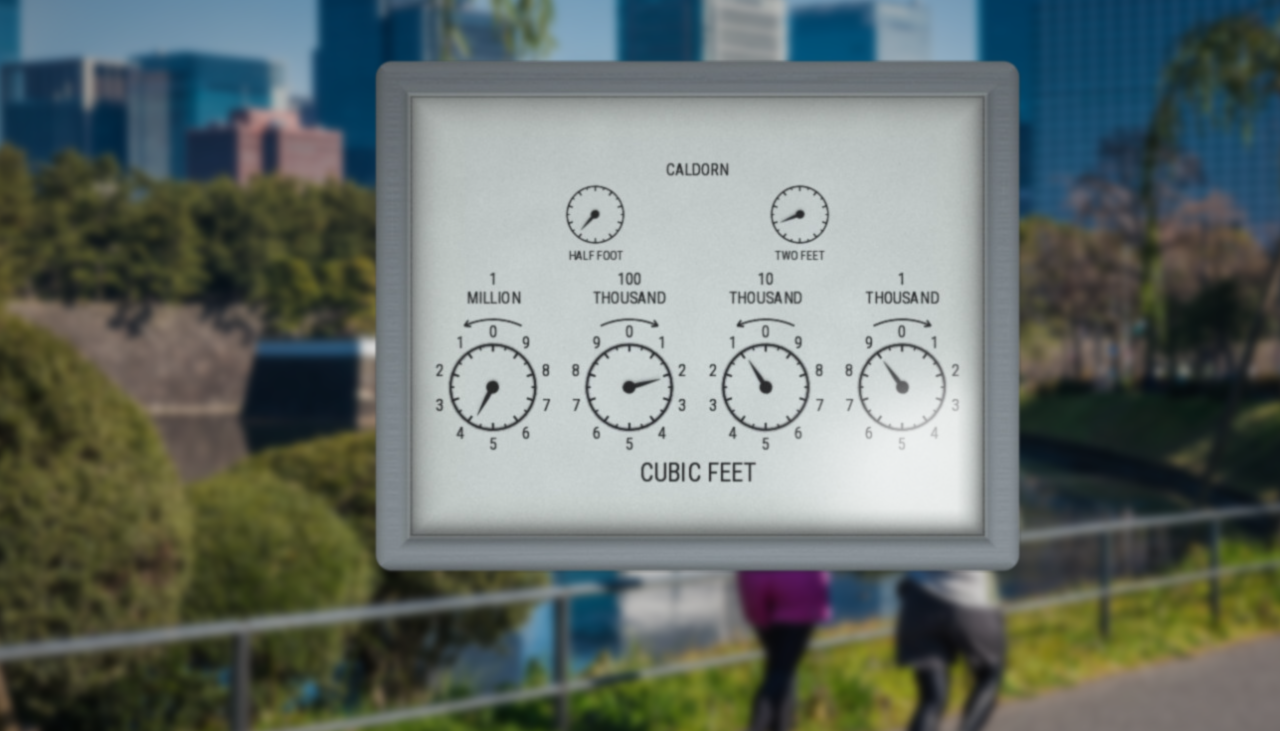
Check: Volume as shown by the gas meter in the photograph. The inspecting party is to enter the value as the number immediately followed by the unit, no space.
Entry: 420900ft³
